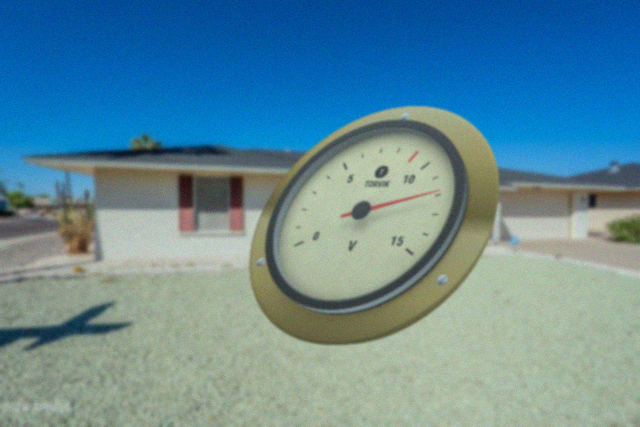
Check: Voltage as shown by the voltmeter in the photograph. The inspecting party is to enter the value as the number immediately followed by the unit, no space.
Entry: 12V
